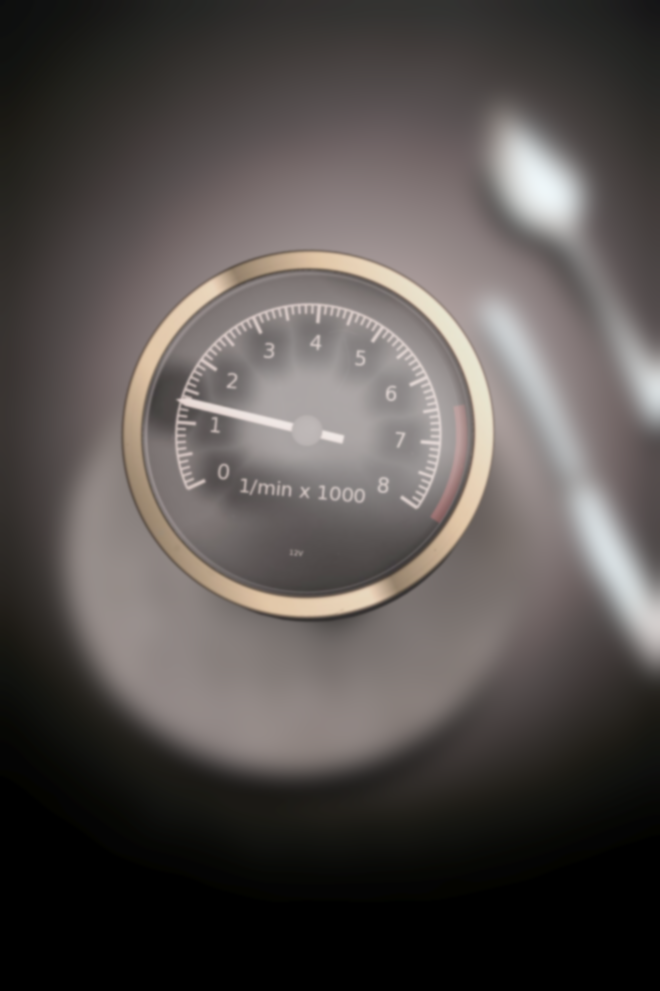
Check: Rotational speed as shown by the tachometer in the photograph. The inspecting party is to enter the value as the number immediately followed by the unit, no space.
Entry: 1300rpm
